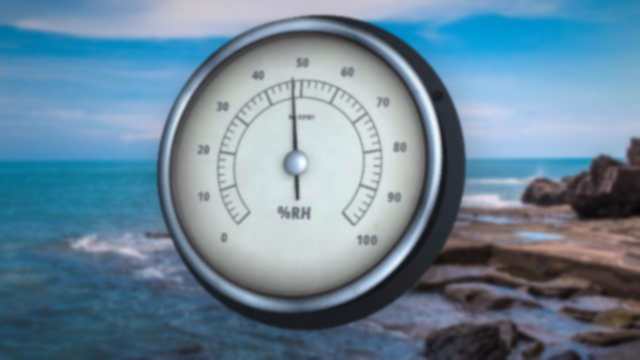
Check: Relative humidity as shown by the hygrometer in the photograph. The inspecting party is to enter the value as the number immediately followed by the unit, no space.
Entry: 48%
